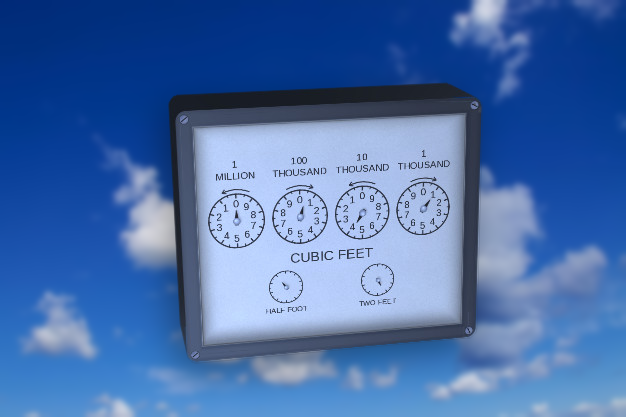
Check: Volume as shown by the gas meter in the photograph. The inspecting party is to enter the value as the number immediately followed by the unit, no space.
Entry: 4100ft³
